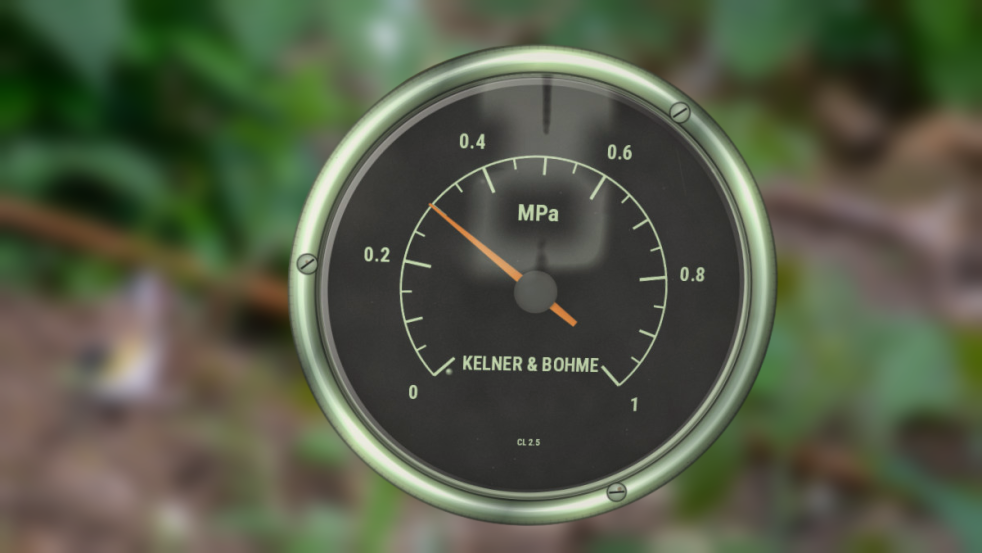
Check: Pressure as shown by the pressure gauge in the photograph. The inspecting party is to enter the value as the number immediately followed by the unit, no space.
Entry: 0.3MPa
